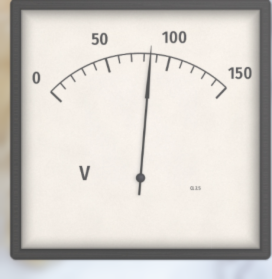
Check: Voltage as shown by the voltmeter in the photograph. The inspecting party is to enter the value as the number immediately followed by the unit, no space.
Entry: 85V
